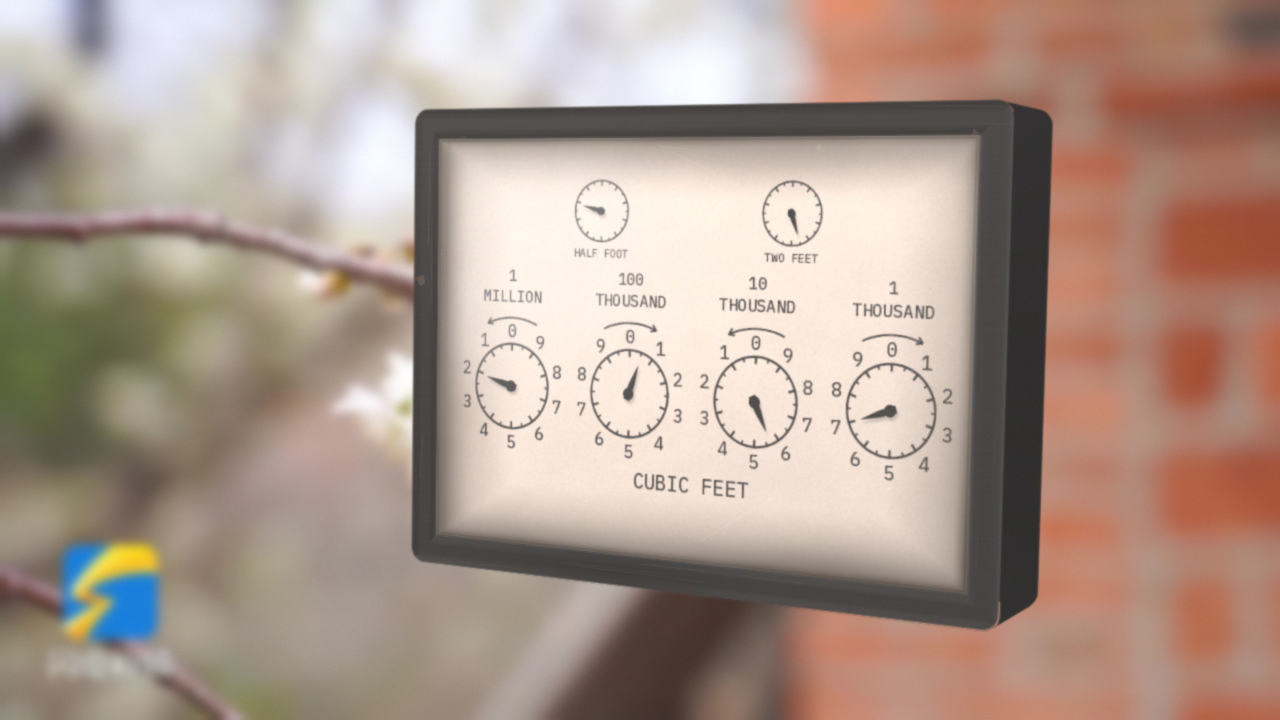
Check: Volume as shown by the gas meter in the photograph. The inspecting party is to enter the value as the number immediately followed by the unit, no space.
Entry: 205700ft³
